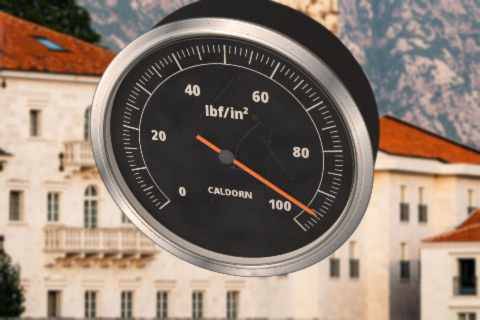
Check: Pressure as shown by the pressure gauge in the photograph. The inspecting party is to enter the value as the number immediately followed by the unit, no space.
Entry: 95psi
